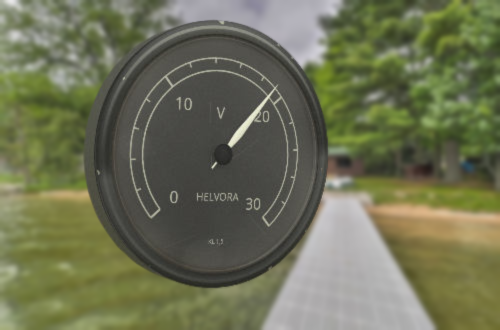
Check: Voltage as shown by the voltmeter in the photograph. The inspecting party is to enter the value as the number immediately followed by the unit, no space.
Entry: 19V
